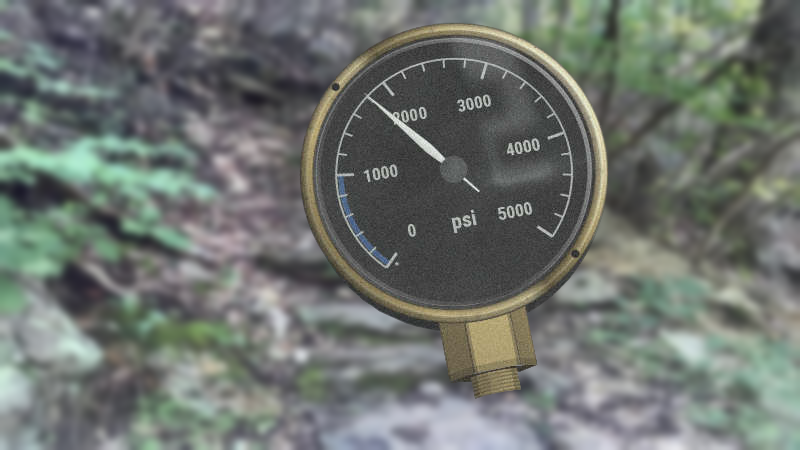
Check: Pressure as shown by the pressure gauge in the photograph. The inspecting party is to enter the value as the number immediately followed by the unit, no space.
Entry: 1800psi
